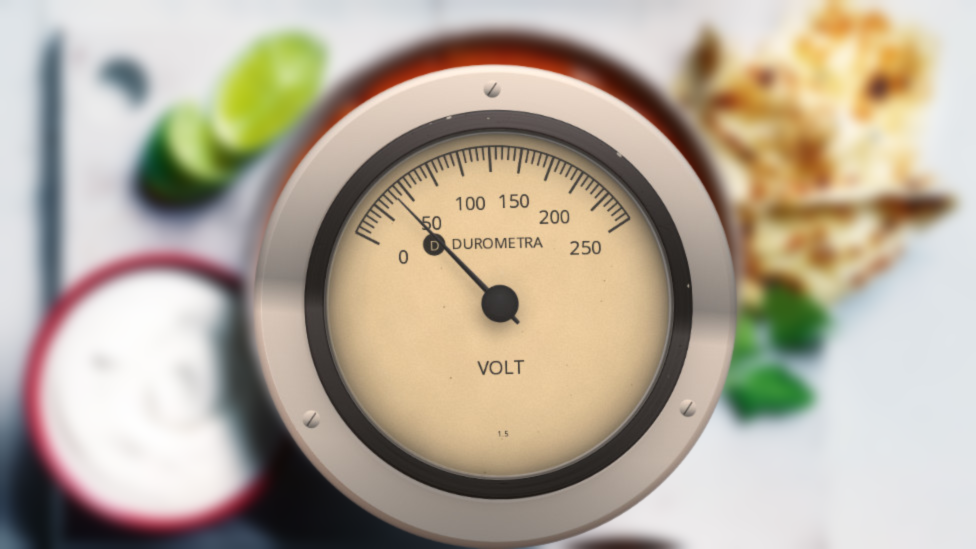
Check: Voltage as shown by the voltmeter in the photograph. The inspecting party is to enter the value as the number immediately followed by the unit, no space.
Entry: 40V
